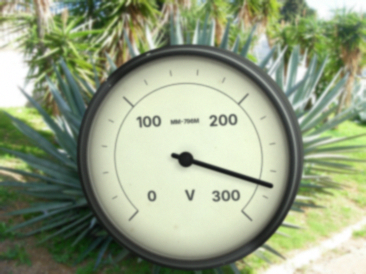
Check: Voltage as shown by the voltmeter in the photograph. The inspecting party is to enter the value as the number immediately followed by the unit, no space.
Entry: 270V
